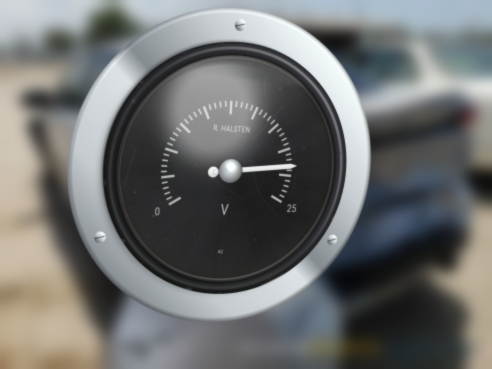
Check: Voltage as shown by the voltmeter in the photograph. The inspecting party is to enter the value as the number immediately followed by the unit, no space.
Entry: 21.5V
